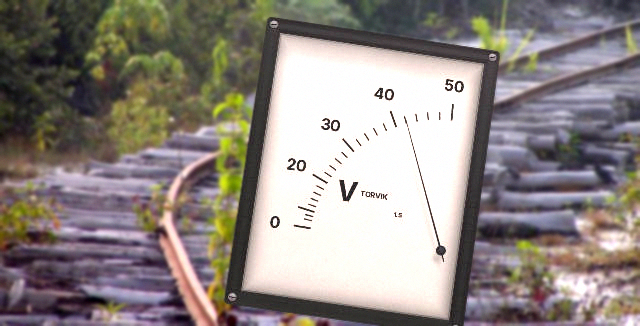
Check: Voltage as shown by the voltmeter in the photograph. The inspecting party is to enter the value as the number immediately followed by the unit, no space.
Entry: 42V
